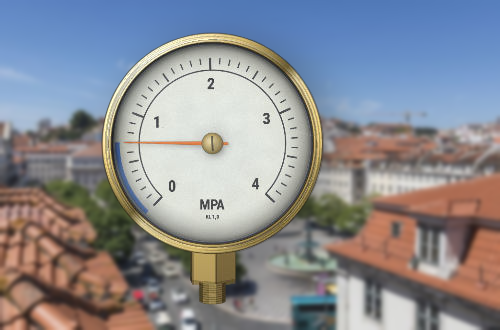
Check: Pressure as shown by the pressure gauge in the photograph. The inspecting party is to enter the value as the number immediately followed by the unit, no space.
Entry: 0.7MPa
